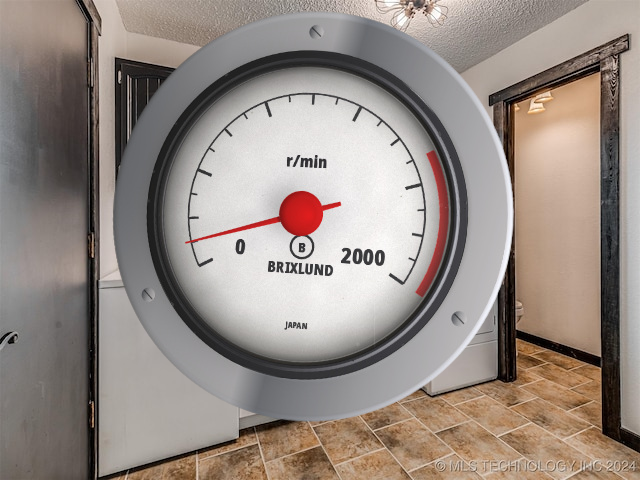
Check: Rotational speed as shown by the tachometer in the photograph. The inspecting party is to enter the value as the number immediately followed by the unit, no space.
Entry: 100rpm
